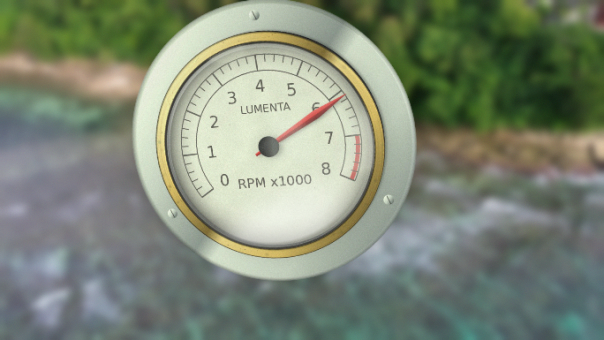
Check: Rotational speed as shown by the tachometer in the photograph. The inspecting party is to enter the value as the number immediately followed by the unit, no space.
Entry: 6100rpm
